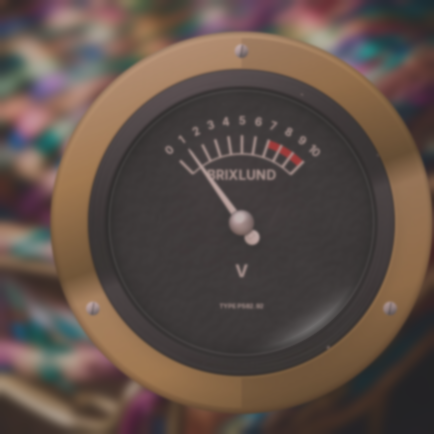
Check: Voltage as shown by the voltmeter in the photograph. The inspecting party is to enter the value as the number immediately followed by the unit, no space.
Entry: 1V
